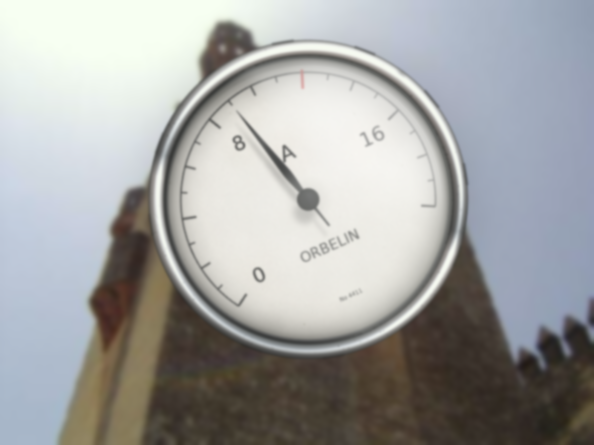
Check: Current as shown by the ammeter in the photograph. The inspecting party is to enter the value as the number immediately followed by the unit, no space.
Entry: 9A
